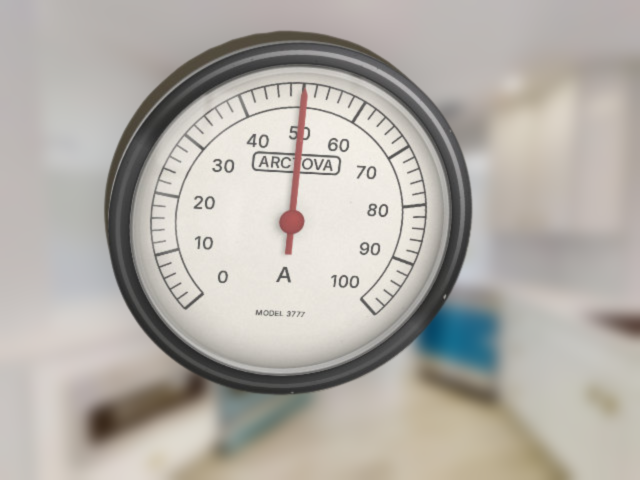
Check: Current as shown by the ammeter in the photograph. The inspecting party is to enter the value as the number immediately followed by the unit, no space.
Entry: 50A
